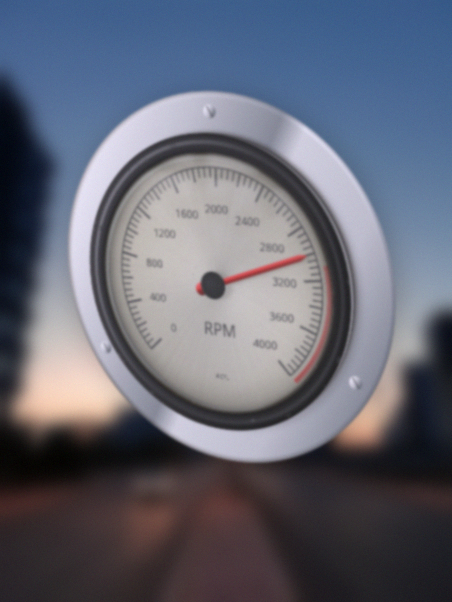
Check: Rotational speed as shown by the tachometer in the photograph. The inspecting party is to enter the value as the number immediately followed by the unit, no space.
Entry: 3000rpm
